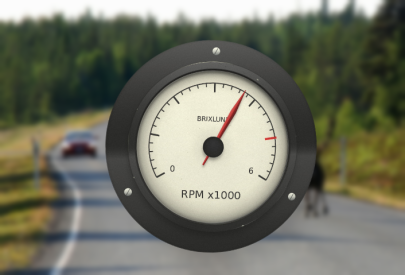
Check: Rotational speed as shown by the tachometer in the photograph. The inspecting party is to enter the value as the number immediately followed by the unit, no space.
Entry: 3700rpm
